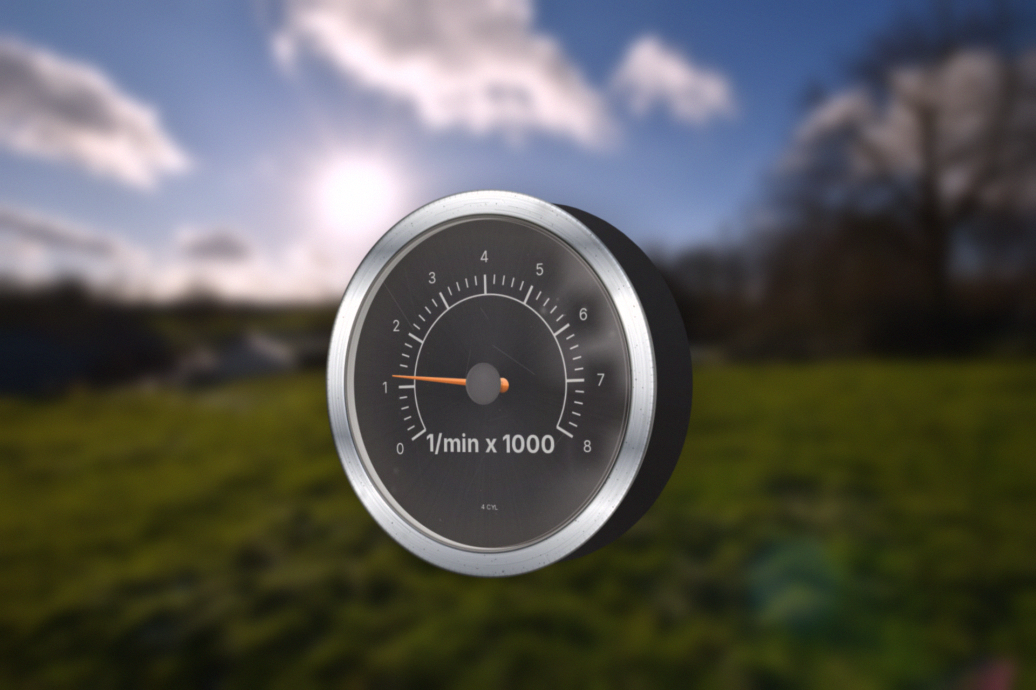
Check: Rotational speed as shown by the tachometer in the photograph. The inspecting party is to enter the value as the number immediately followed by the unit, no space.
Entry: 1200rpm
